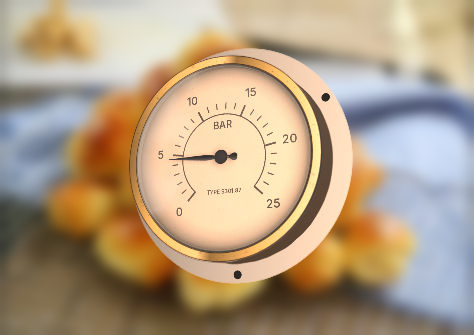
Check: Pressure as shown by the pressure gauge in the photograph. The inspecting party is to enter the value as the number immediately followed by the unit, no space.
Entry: 4.5bar
